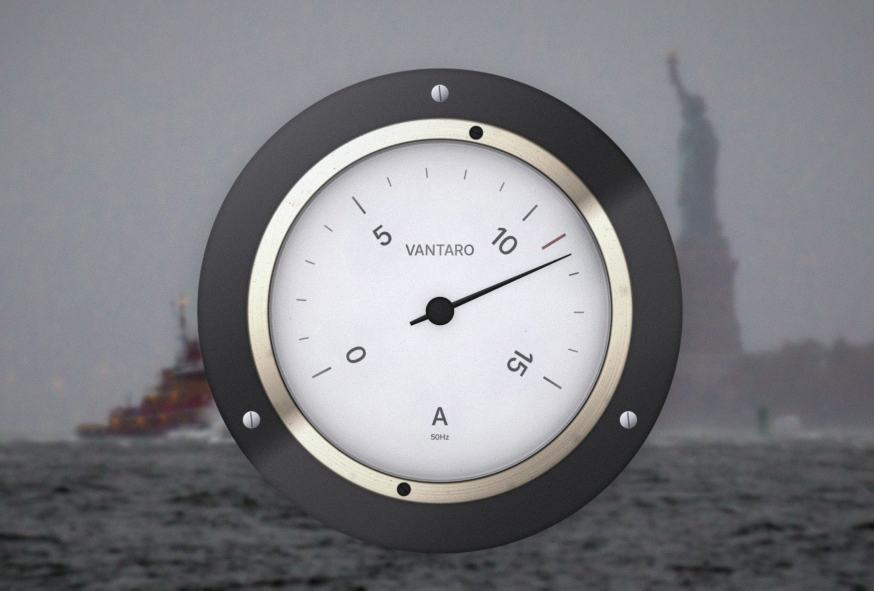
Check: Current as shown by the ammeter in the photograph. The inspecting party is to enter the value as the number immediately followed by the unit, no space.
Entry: 11.5A
